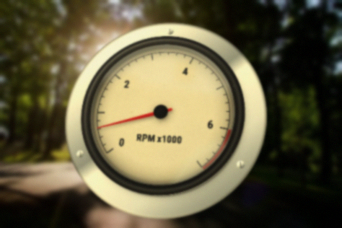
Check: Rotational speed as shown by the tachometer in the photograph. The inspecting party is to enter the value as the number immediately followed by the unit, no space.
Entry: 600rpm
